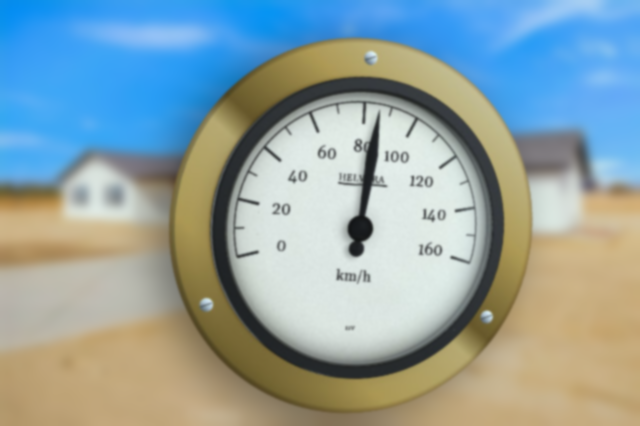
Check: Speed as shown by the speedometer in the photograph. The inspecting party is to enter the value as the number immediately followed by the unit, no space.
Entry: 85km/h
